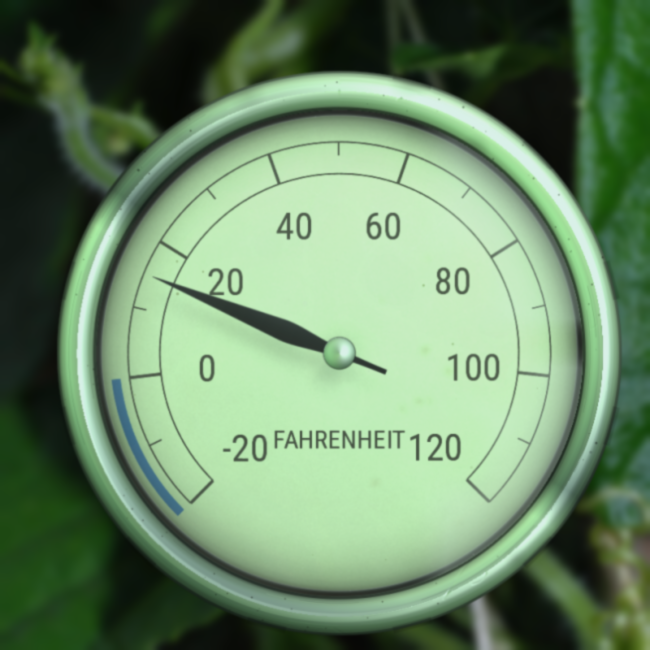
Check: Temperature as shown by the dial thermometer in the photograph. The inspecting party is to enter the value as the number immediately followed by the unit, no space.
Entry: 15°F
